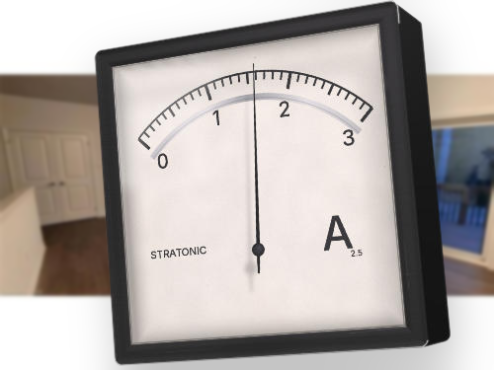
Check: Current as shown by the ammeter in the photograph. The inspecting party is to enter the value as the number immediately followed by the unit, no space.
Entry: 1.6A
